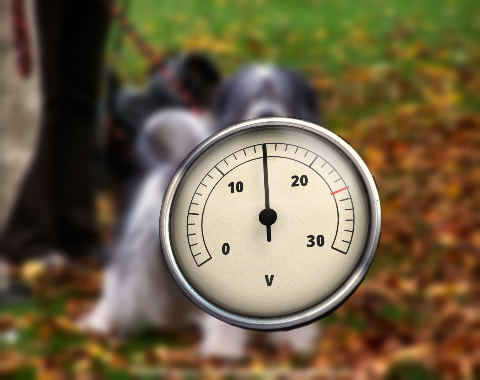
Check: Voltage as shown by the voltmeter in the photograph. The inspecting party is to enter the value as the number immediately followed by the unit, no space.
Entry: 15V
